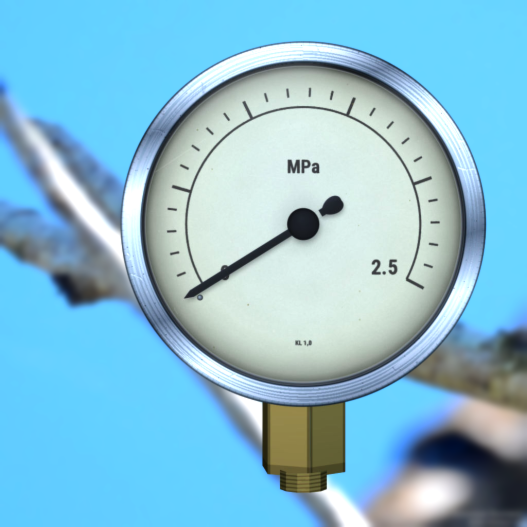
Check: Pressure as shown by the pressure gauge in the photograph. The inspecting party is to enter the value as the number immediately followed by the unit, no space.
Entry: 0MPa
